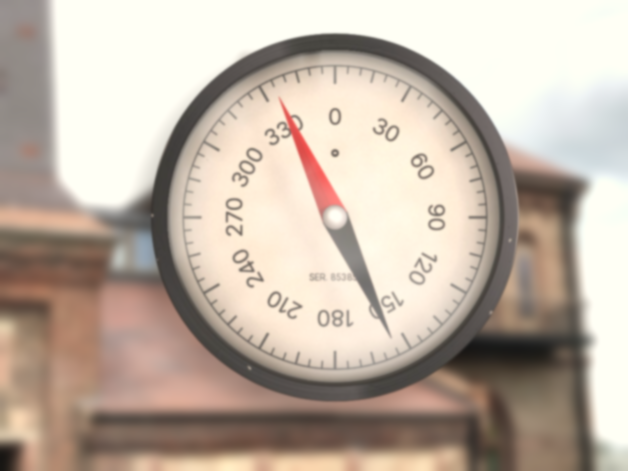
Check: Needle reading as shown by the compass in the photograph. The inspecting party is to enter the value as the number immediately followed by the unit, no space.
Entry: 335°
